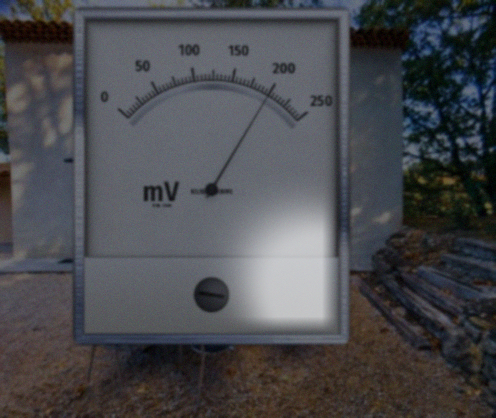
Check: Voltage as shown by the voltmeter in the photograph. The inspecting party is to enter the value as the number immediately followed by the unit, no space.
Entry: 200mV
